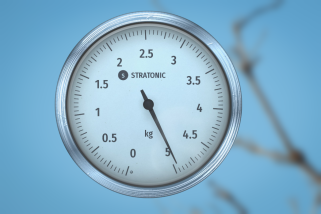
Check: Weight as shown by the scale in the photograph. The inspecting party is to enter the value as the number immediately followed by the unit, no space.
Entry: 4.95kg
